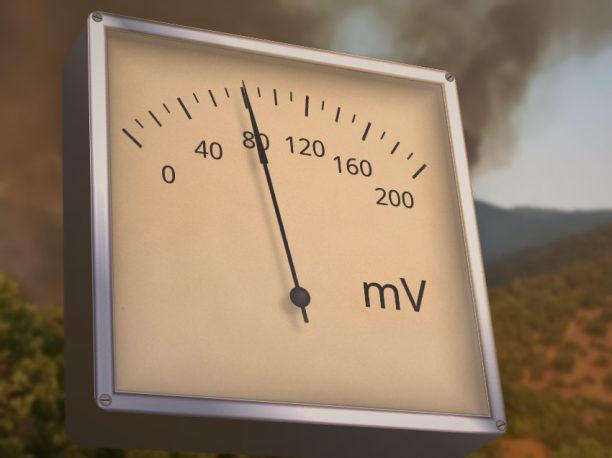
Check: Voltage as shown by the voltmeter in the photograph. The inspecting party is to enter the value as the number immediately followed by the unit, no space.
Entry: 80mV
